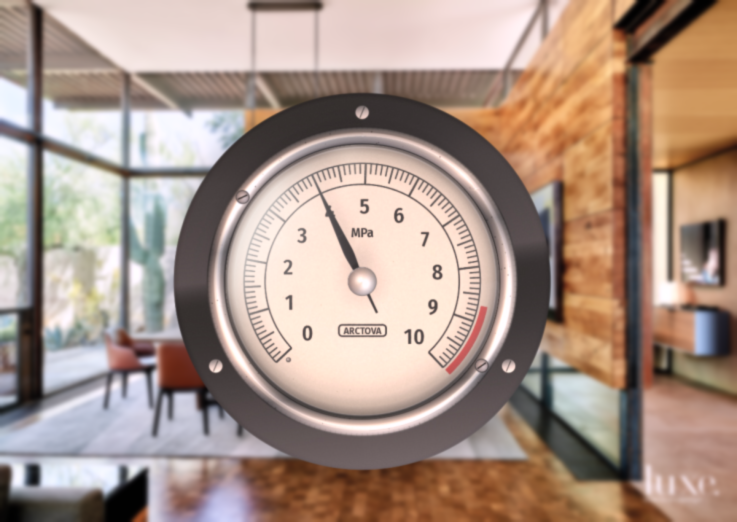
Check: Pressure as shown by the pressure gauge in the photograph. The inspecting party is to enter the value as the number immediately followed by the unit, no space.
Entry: 4MPa
